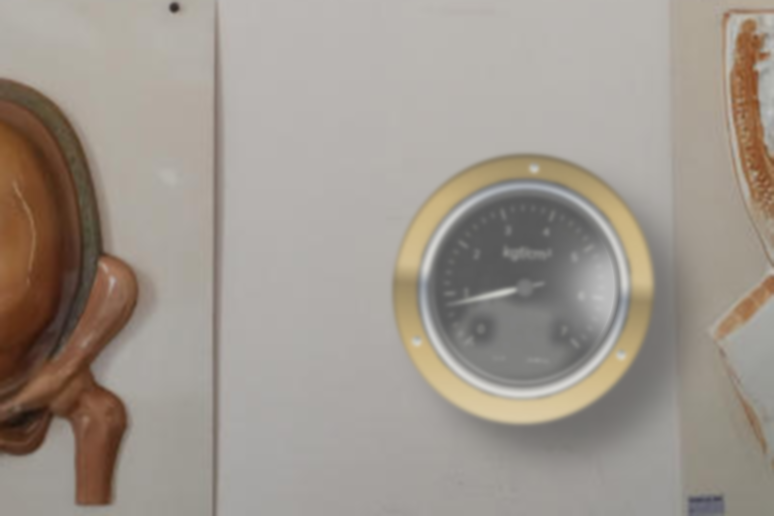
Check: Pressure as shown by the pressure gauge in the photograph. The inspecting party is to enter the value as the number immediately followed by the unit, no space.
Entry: 0.8kg/cm²
